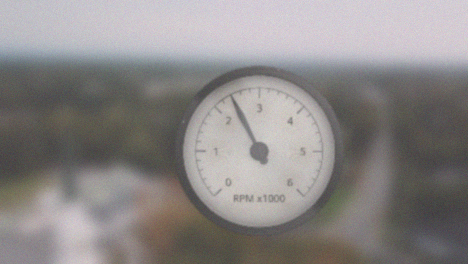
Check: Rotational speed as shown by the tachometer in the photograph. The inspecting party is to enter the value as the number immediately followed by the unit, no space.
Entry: 2400rpm
